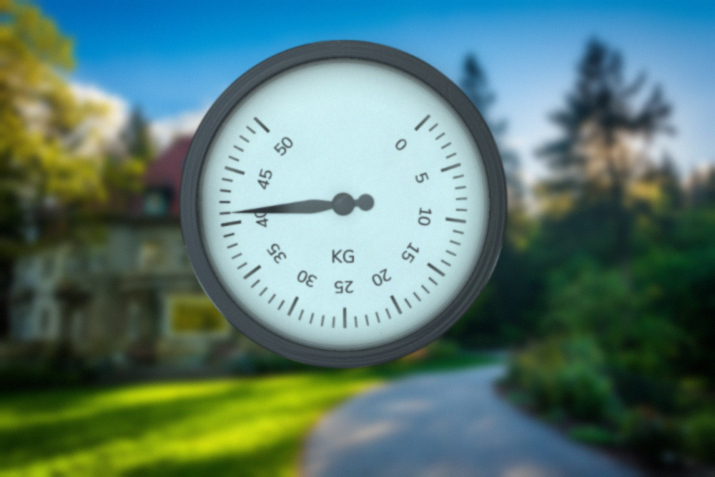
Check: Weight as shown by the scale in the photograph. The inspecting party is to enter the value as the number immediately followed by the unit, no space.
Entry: 41kg
